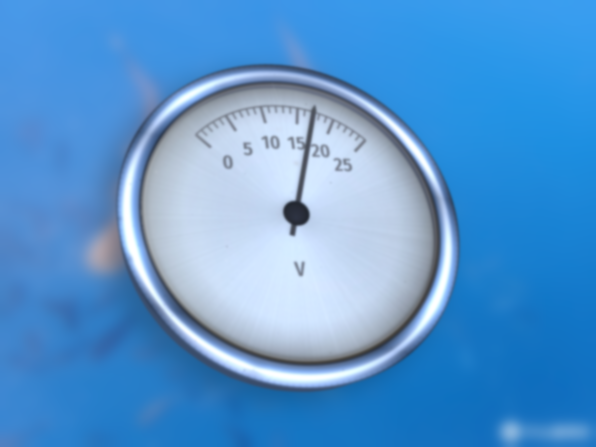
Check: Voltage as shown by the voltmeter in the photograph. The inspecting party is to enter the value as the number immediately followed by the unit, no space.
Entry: 17V
